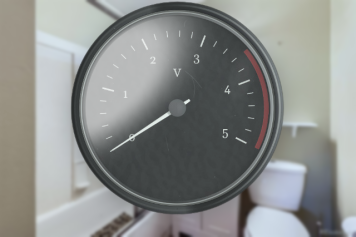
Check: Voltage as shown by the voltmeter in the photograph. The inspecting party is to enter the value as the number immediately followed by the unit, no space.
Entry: 0V
